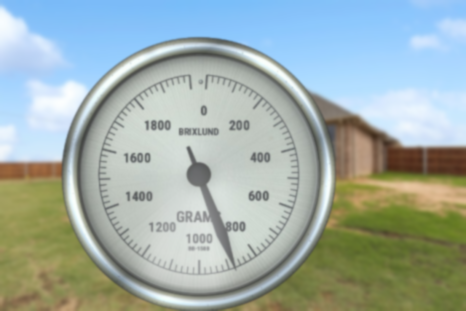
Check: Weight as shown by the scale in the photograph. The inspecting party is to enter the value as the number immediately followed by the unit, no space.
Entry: 880g
